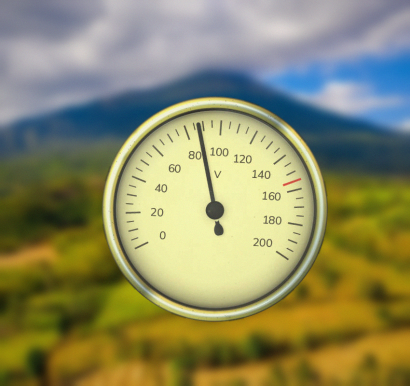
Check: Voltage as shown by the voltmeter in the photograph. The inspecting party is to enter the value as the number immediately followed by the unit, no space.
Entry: 87.5V
